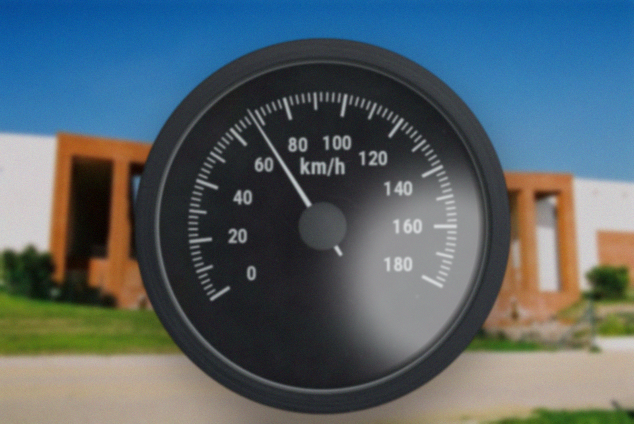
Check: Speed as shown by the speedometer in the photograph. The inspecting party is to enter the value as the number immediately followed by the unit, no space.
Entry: 68km/h
